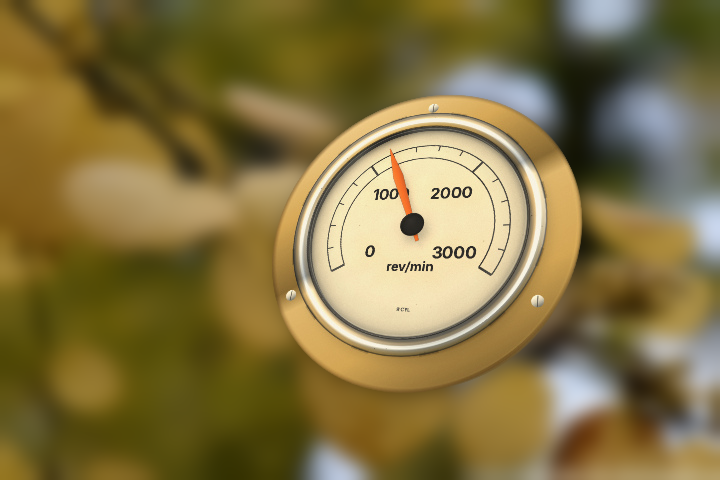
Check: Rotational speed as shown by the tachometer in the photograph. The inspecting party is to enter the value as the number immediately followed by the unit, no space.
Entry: 1200rpm
